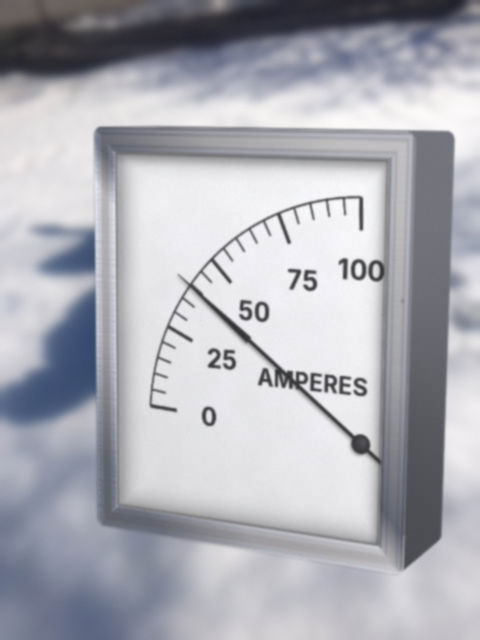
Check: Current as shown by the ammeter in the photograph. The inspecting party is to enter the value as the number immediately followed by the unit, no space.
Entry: 40A
